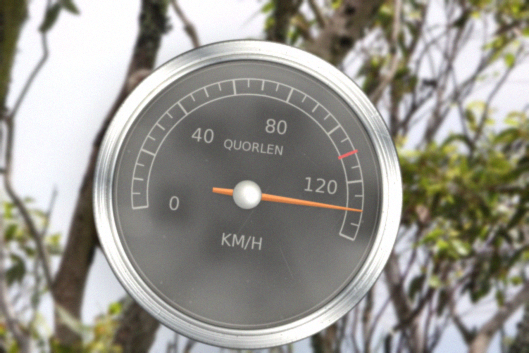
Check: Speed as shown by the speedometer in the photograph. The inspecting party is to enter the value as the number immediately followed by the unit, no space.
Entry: 130km/h
